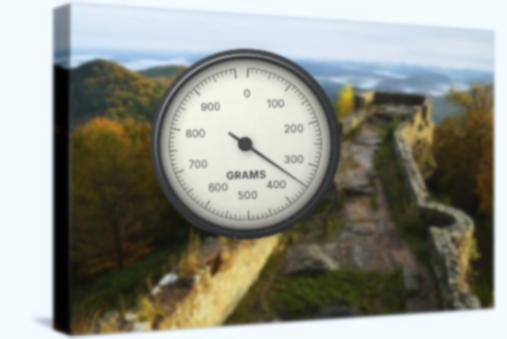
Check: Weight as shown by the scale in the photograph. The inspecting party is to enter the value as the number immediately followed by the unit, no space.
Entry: 350g
